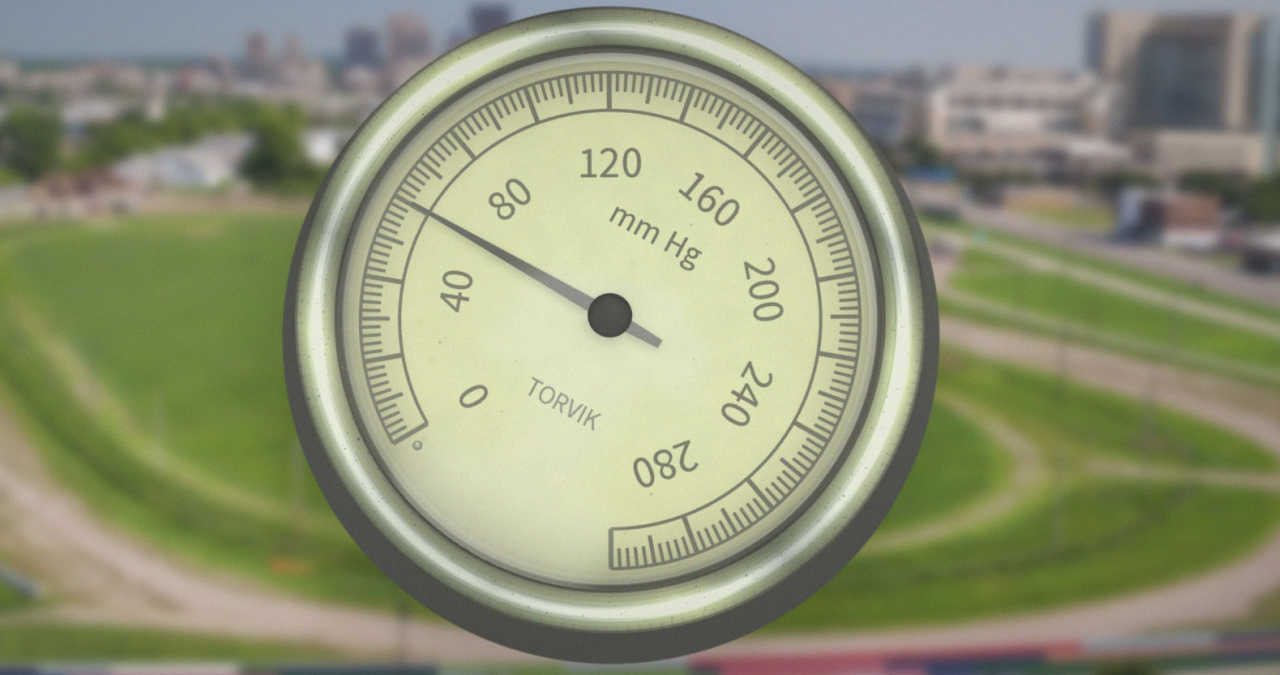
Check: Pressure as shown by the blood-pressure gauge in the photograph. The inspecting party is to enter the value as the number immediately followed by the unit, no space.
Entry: 60mmHg
